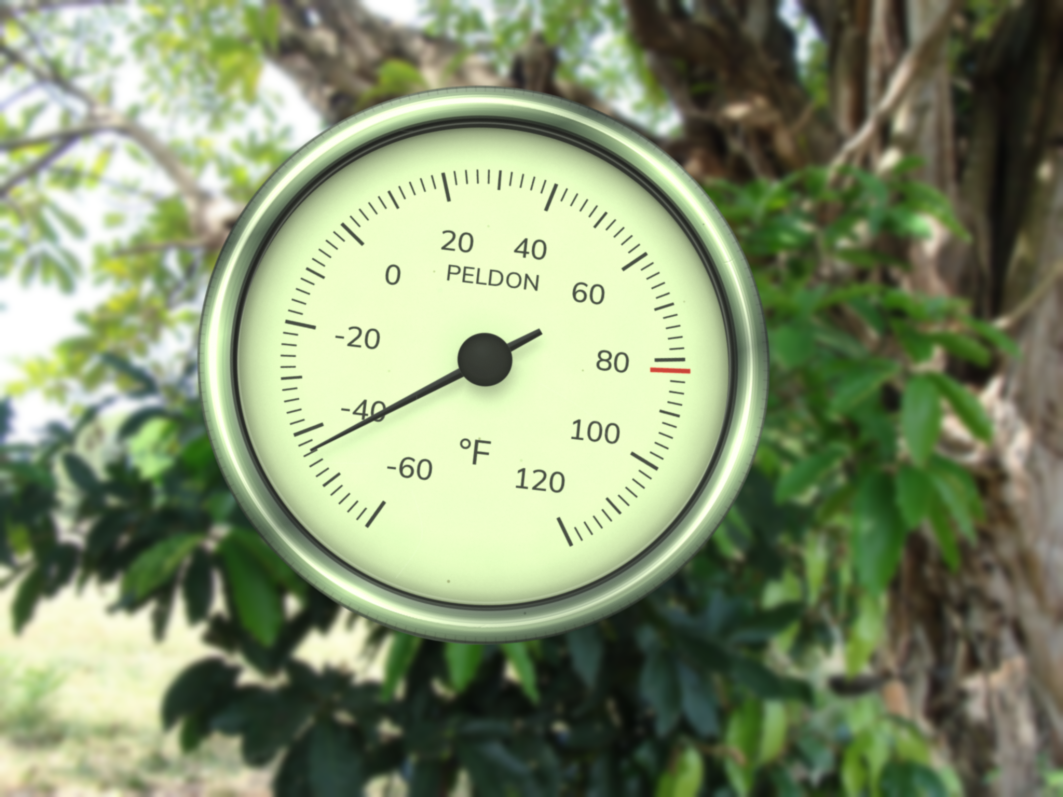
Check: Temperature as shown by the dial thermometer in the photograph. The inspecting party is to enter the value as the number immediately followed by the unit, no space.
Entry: -44°F
